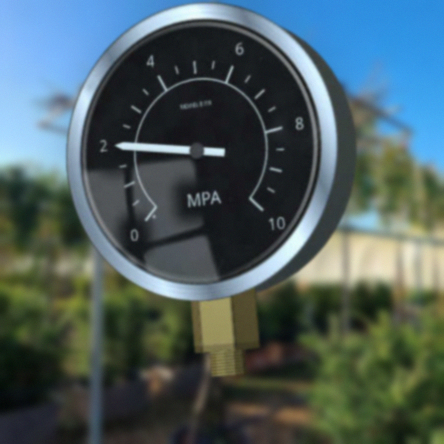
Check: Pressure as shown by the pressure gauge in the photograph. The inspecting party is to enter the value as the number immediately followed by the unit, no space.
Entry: 2MPa
